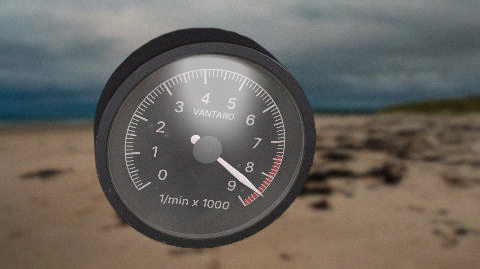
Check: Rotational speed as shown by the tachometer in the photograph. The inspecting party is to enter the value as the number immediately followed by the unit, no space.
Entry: 8500rpm
